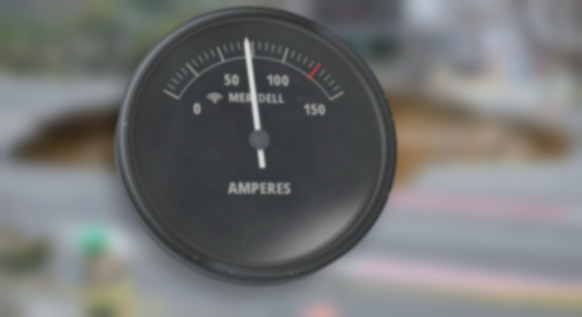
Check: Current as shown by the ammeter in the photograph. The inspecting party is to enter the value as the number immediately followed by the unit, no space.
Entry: 70A
